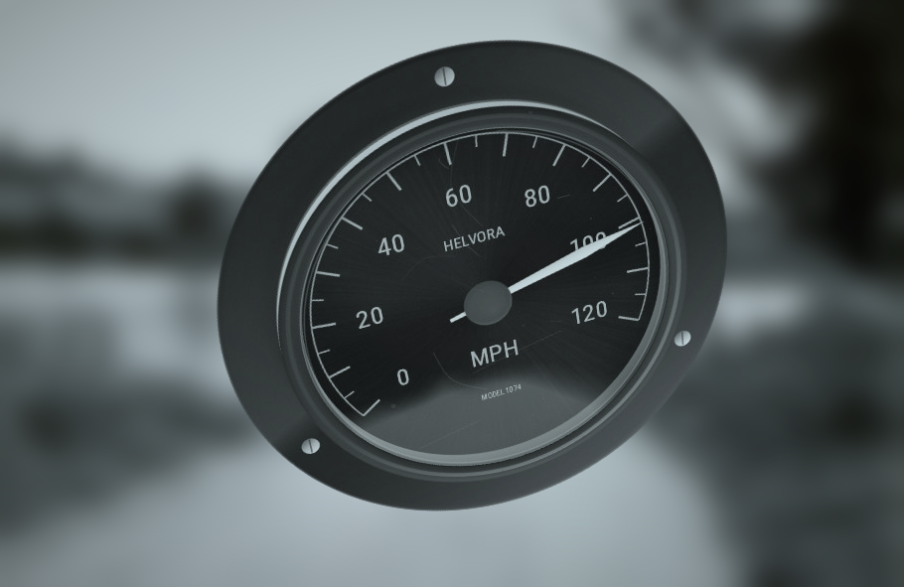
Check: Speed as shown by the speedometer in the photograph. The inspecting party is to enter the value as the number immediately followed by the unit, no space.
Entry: 100mph
